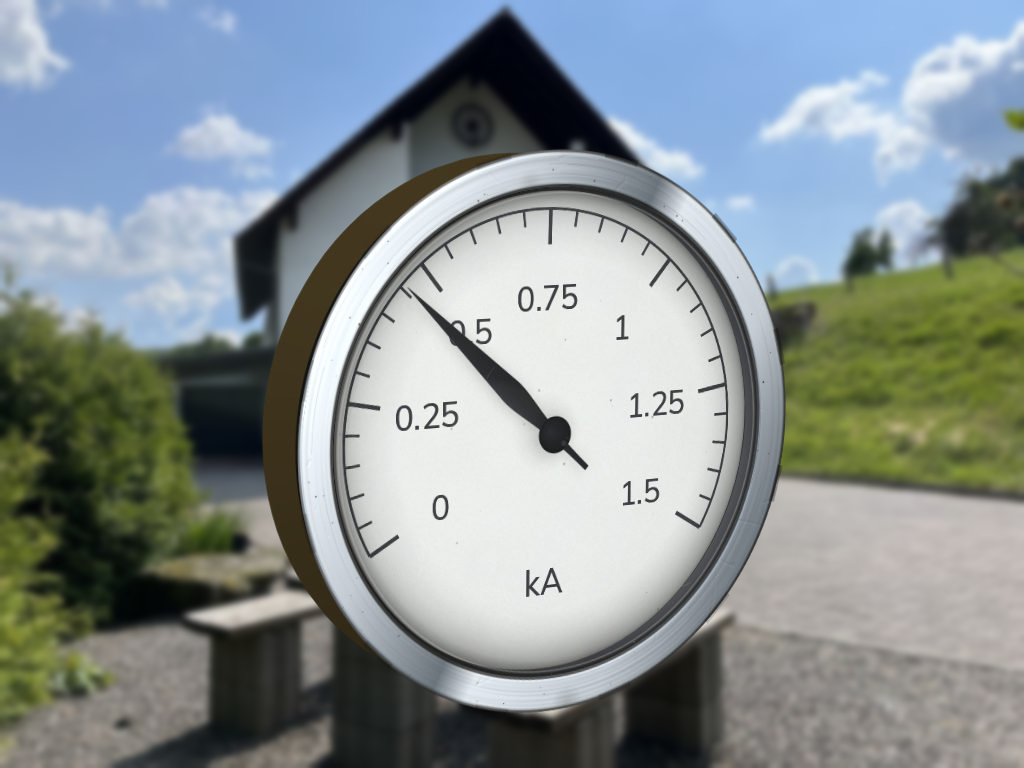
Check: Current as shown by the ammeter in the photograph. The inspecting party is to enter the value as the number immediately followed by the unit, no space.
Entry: 0.45kA
